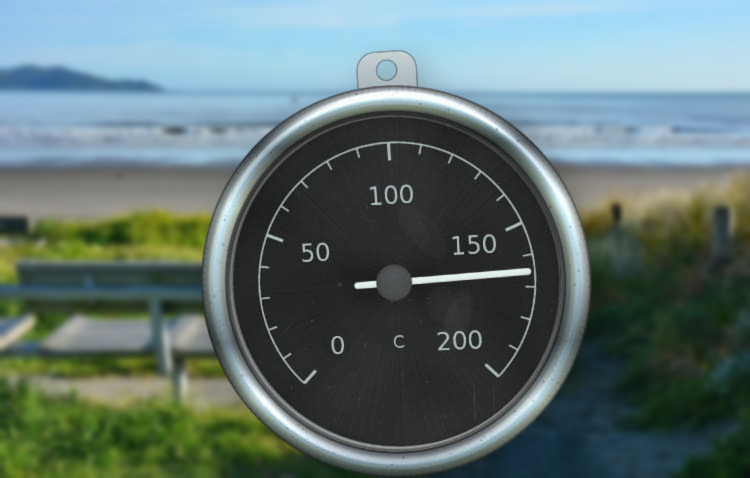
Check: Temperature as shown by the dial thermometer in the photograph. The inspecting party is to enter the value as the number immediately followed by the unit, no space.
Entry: 165°C
